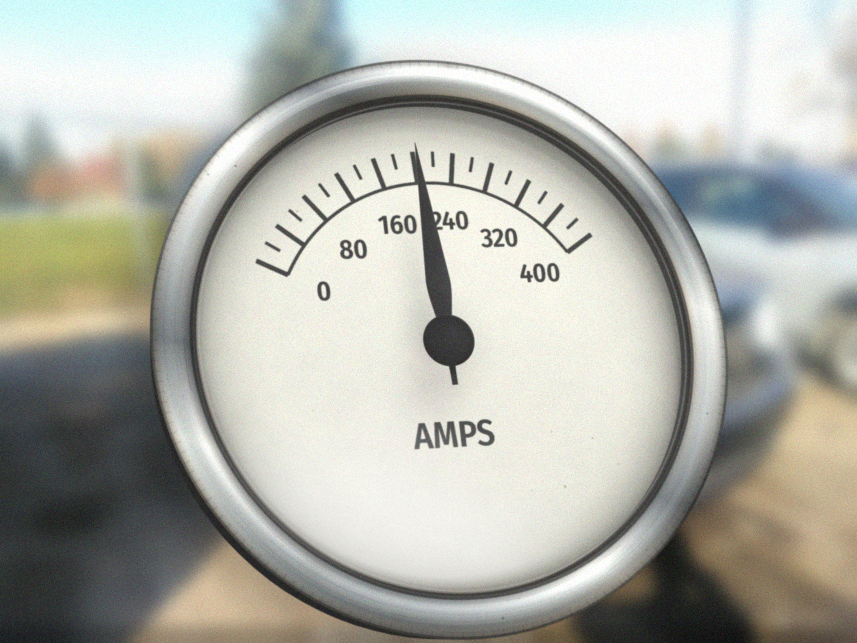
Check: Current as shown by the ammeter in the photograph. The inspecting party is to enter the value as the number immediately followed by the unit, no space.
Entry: 200A
